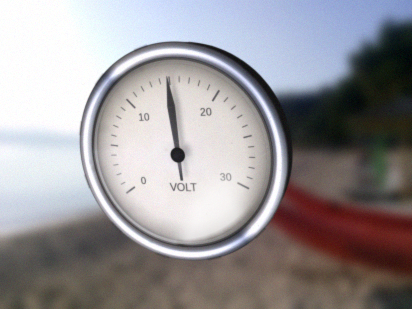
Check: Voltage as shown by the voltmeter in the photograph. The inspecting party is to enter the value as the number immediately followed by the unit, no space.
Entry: 15V
